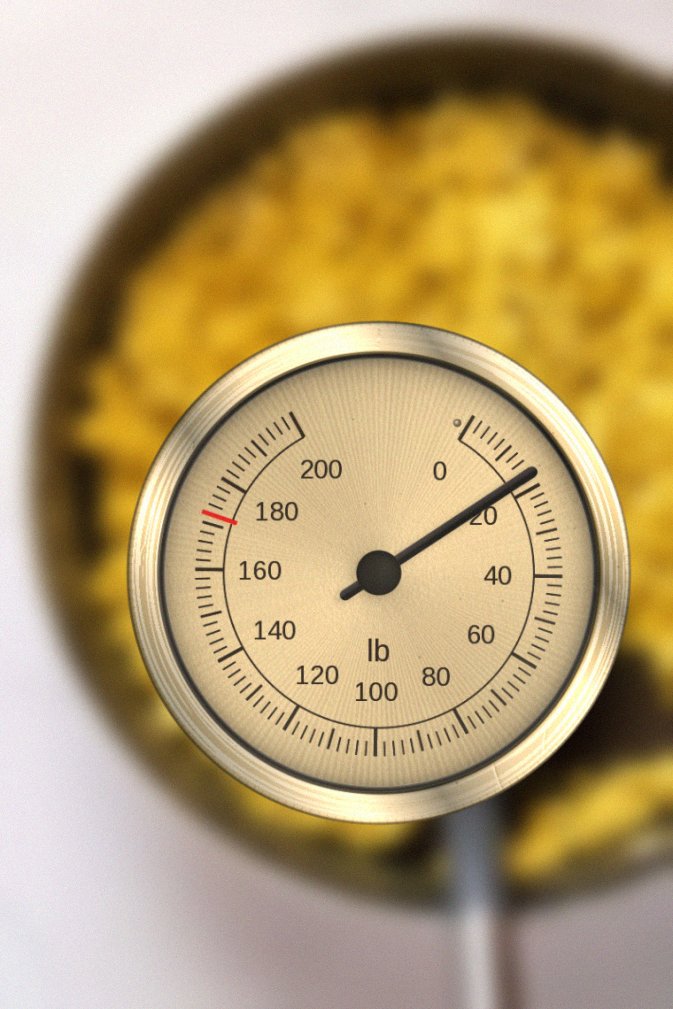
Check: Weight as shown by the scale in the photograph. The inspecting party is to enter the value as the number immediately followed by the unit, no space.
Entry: 17lb
